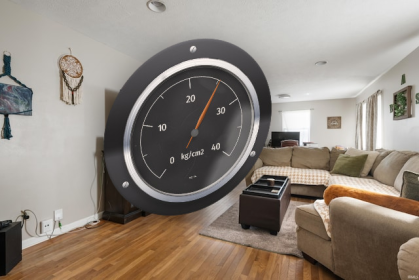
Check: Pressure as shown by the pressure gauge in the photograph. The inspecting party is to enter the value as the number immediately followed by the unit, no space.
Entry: 25kg/cm²
